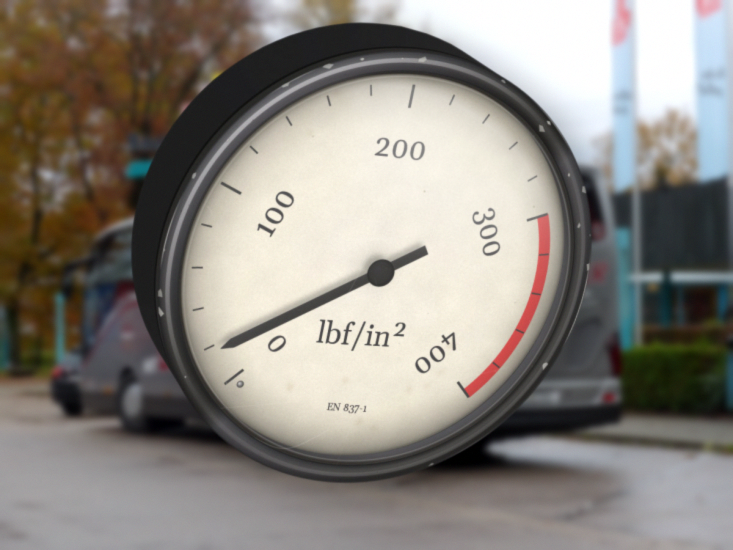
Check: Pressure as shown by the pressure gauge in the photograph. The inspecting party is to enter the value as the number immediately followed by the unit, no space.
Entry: 20psi
